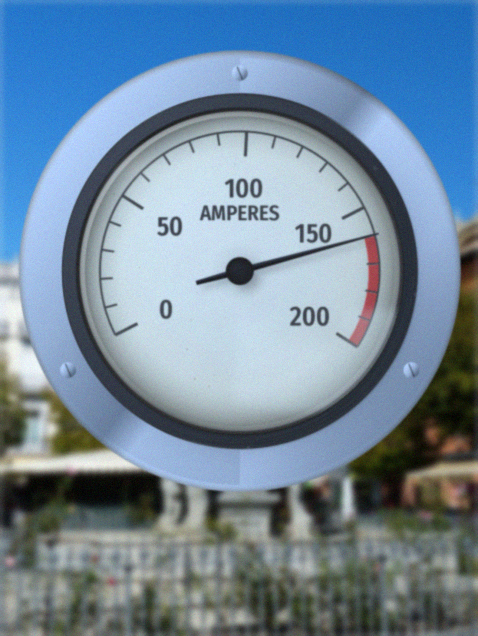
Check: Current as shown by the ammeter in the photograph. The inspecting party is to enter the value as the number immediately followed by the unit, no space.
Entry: 160A
